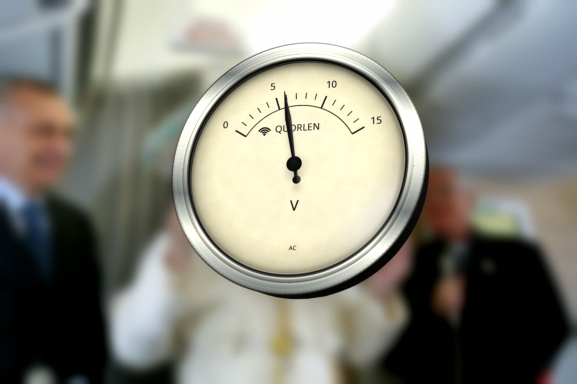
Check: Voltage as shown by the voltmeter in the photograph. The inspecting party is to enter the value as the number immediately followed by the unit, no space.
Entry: 6V
